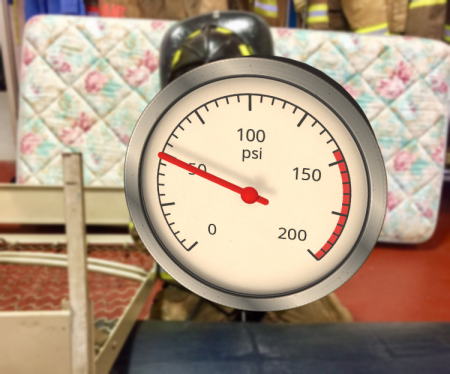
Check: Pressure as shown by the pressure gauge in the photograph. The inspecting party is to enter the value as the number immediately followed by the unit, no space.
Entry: 50psi
